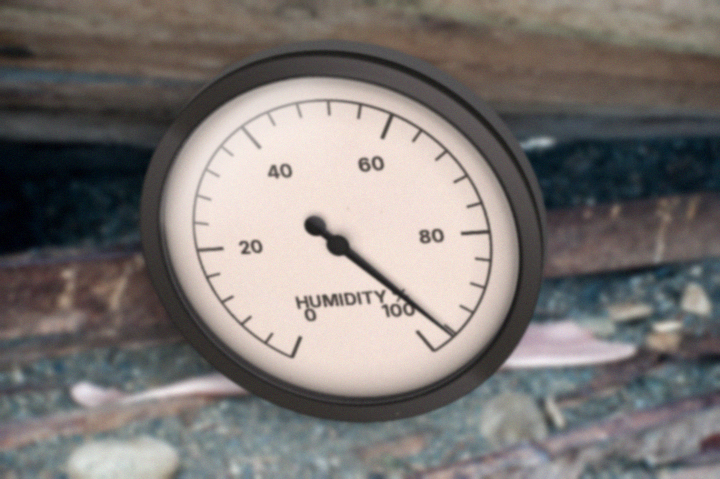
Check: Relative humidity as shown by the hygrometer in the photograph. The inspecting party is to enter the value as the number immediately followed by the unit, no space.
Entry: 96%
